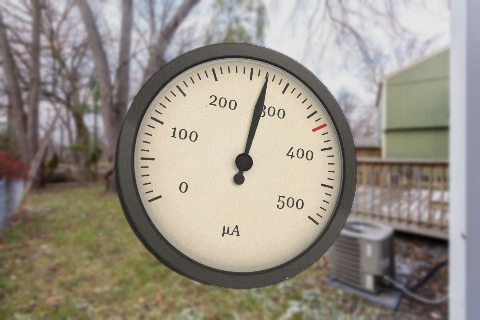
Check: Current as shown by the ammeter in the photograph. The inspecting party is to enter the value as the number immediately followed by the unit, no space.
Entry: 270µA
